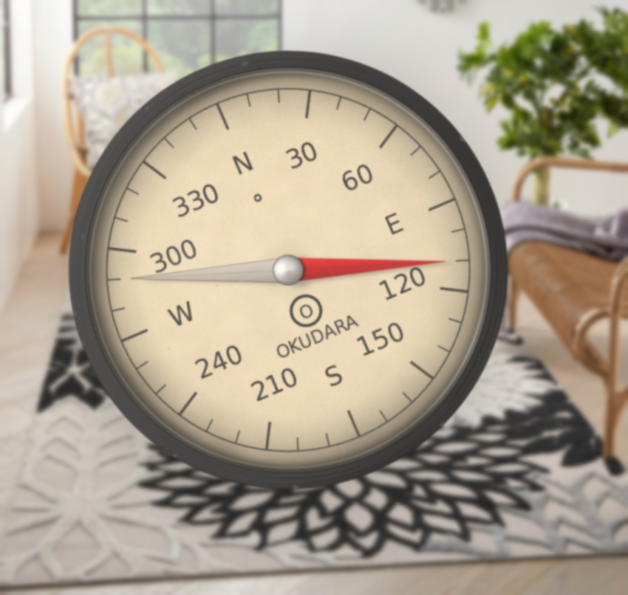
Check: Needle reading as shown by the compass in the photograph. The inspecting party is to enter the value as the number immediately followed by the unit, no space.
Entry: 110°
